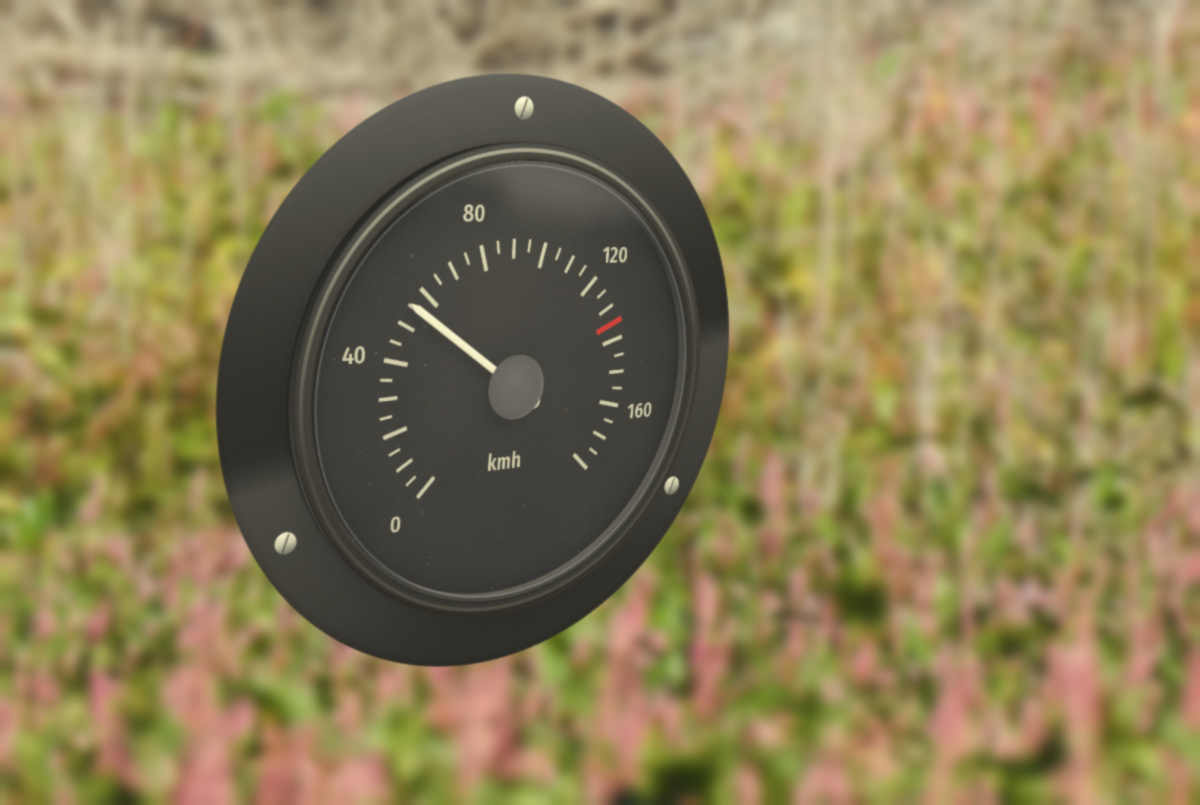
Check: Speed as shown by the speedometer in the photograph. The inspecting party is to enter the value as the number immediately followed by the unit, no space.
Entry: 55km/h
